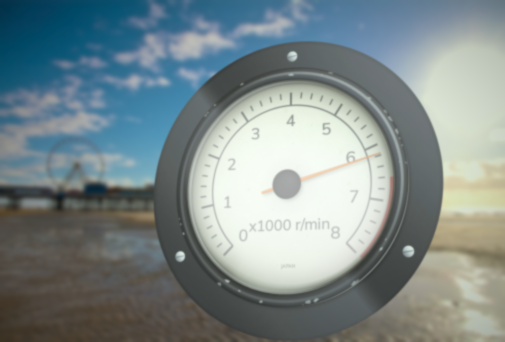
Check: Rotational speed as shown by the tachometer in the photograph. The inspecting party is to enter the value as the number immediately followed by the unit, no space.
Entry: 6200rpm
